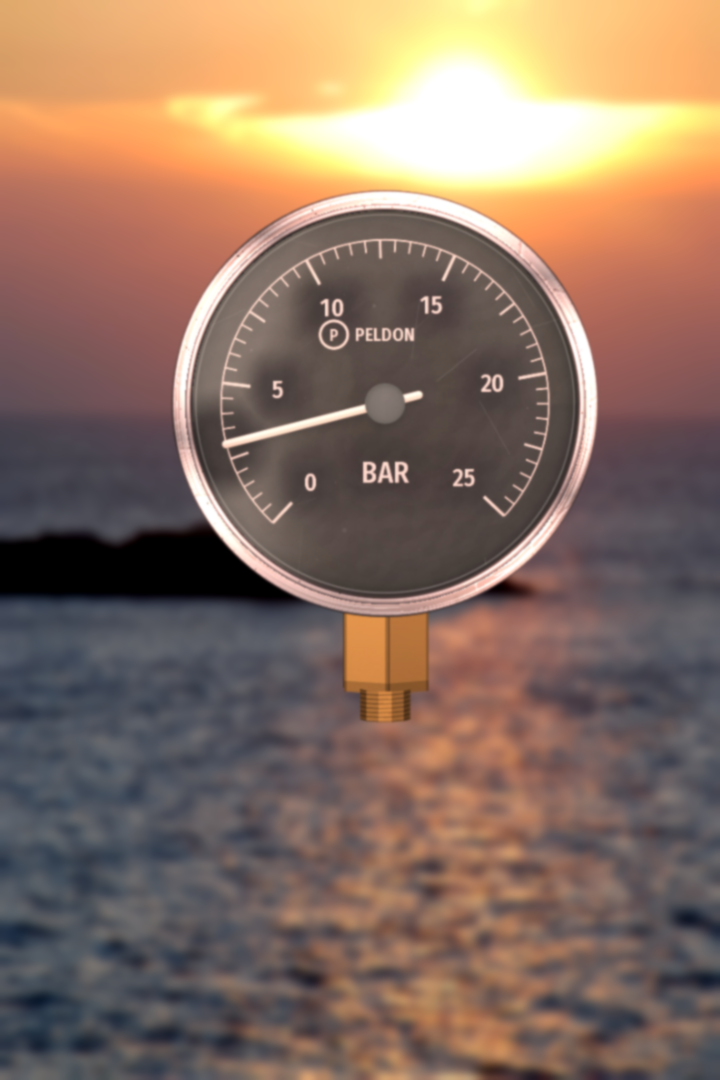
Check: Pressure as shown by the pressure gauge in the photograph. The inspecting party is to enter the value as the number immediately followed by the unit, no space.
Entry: 3bar
